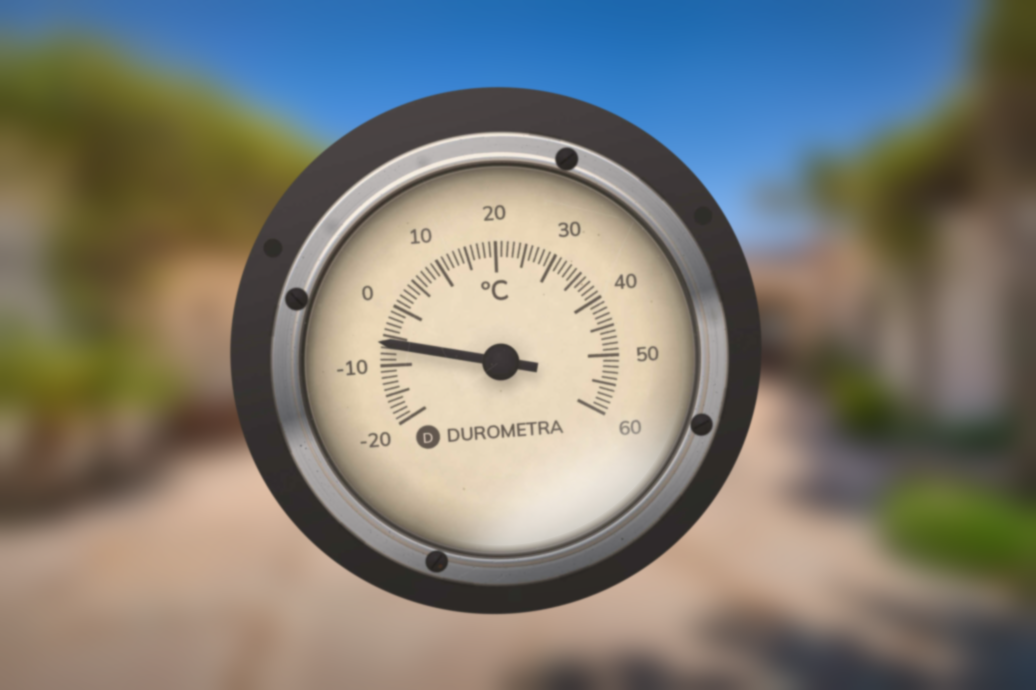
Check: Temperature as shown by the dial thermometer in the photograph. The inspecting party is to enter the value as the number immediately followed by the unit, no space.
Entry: -6°C
